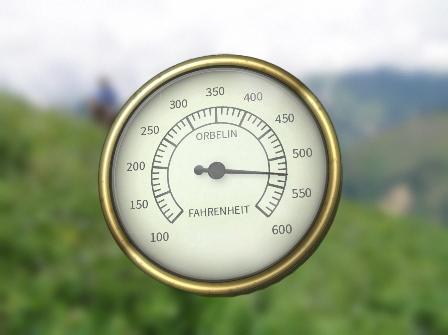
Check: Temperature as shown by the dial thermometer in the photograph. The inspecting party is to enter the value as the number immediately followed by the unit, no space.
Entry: 530°F
